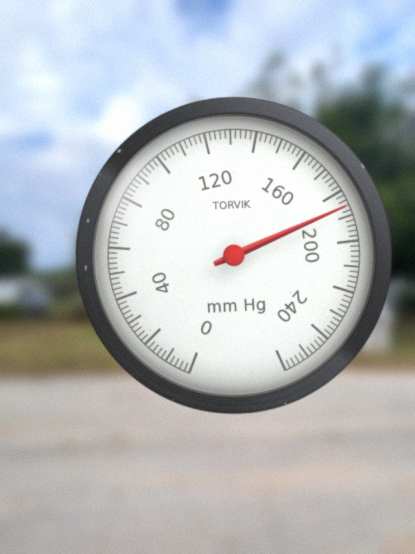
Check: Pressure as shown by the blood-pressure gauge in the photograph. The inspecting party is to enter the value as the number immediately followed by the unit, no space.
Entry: 186mmHg
